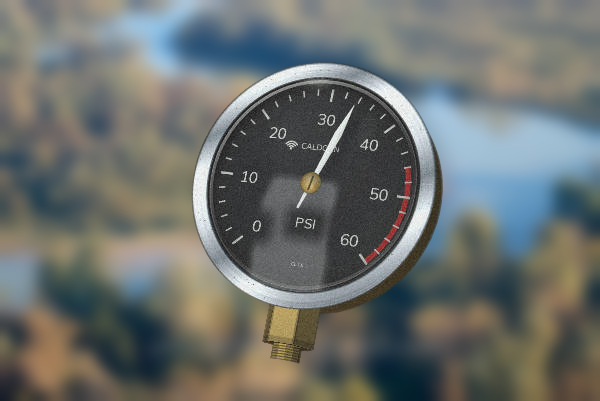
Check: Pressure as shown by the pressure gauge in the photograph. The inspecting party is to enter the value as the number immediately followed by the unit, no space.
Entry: 34psi
